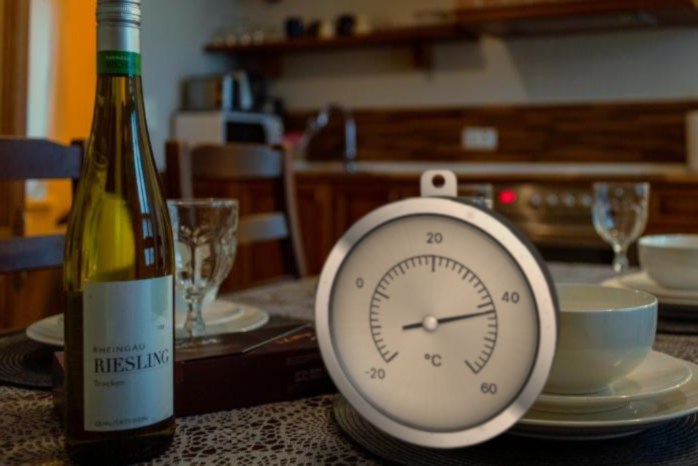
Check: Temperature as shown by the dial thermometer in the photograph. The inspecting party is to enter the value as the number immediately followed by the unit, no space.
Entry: 42°C
